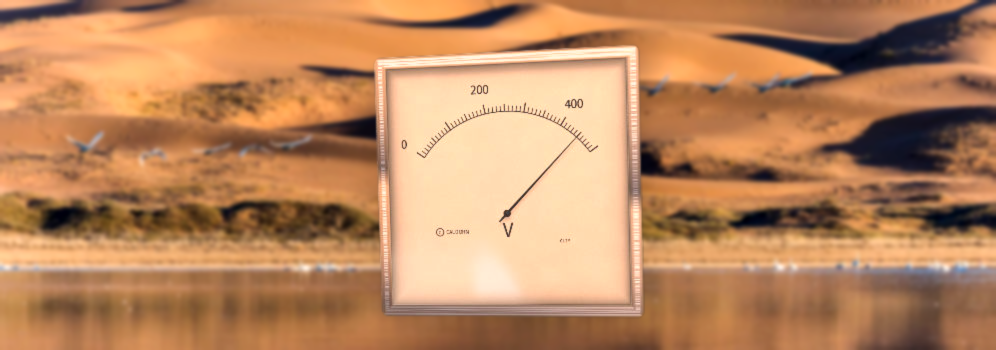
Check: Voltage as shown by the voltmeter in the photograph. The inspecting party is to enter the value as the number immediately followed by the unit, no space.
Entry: 450V
